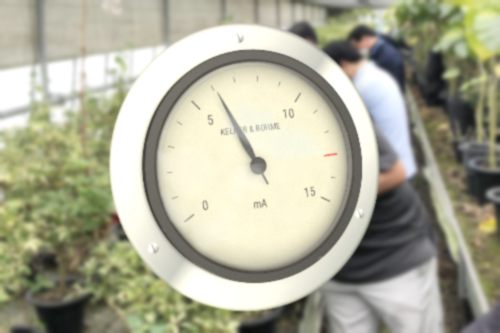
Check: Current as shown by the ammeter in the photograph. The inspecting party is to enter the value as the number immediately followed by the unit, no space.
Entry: 6mA
